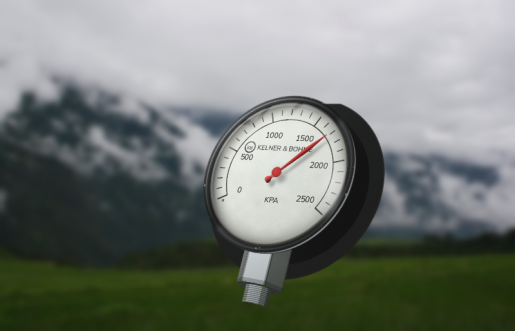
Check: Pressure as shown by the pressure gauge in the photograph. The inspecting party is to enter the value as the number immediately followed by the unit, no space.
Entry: 1700kPa
